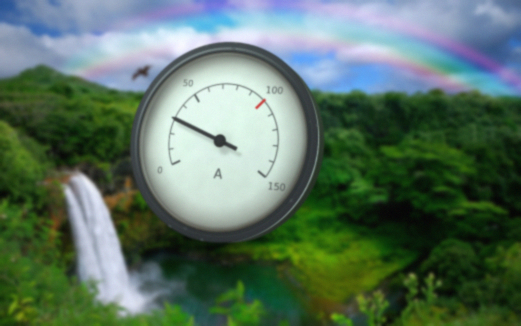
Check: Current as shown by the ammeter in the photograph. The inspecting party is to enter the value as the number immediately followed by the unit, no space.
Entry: 30A
